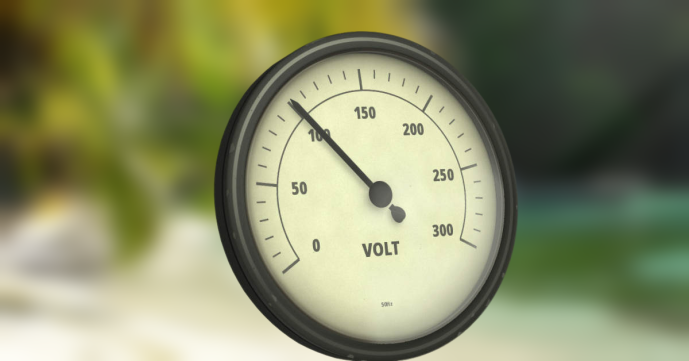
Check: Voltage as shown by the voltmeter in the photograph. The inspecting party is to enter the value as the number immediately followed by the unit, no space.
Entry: 100V
